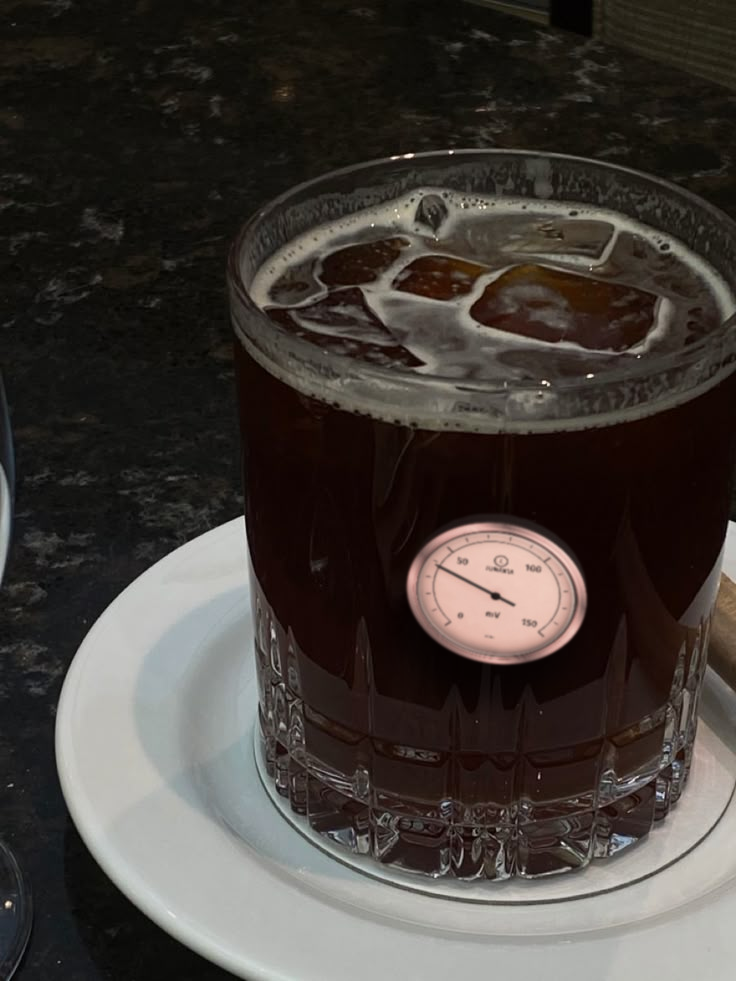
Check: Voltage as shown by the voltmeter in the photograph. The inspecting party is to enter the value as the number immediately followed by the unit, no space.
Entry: 40mV
